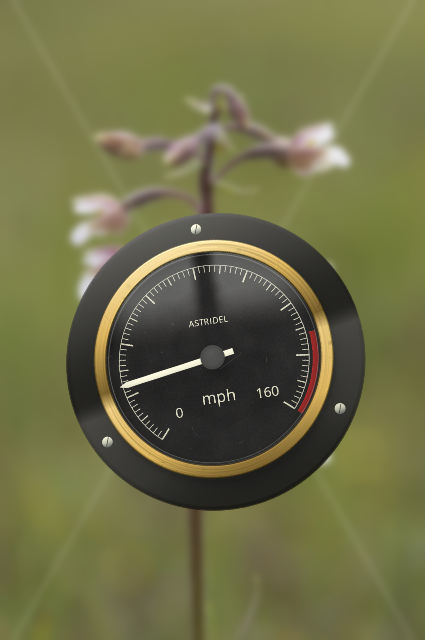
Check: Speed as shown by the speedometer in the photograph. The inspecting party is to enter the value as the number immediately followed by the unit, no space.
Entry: 24mph
